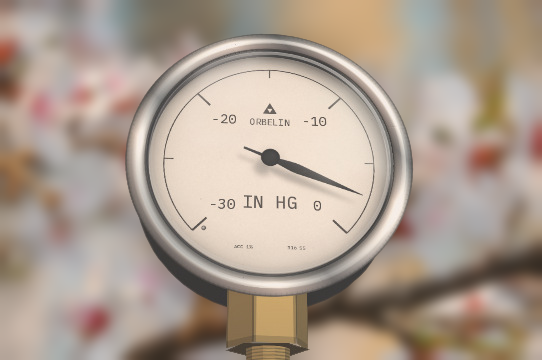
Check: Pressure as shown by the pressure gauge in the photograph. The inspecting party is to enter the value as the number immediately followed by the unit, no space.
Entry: -2.5inHg
